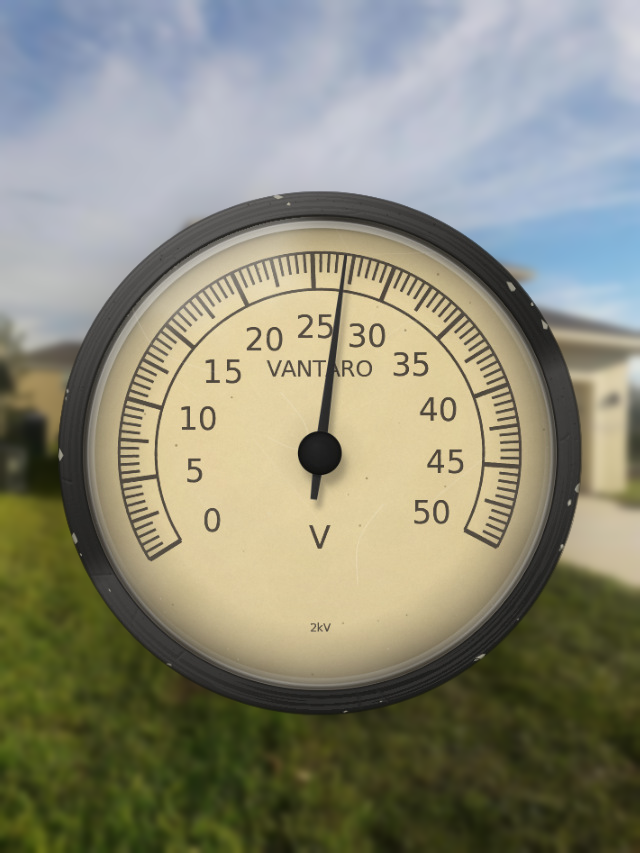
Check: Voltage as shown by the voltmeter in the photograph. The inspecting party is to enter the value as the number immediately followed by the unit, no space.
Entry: 27V
